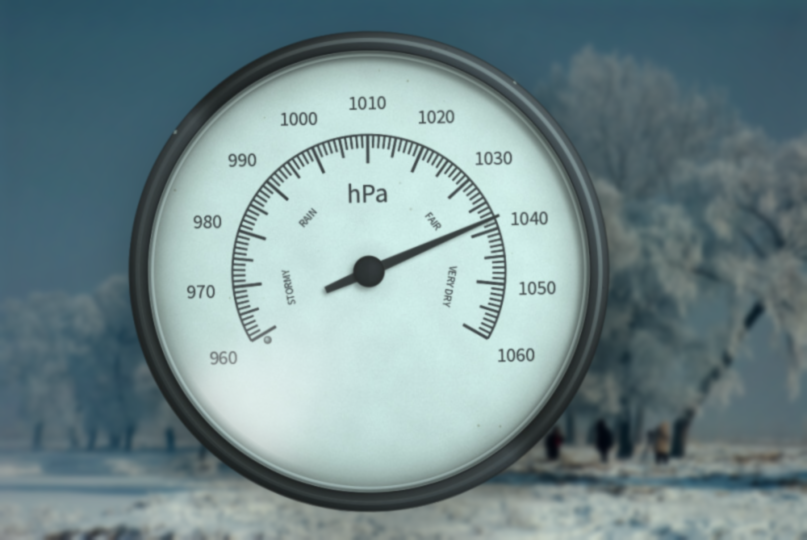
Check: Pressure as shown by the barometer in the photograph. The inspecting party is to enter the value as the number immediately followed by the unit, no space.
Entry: 1038hPa
